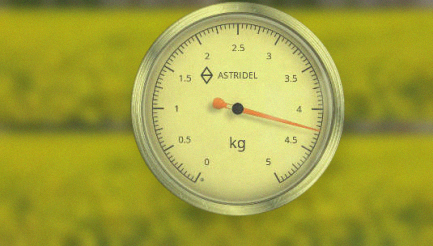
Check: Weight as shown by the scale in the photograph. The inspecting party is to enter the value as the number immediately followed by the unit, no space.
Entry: 4.25kg
